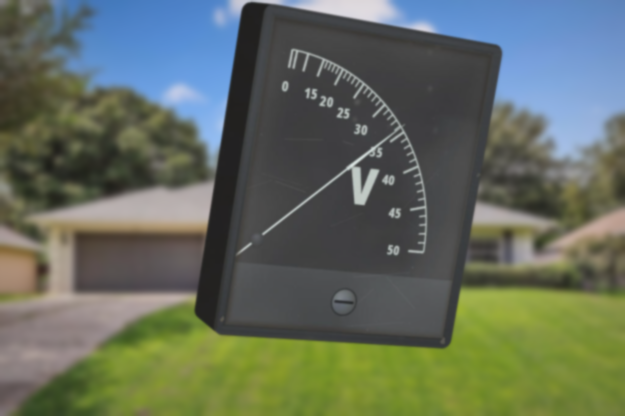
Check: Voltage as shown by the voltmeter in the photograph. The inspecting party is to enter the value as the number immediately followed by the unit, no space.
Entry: 34V
